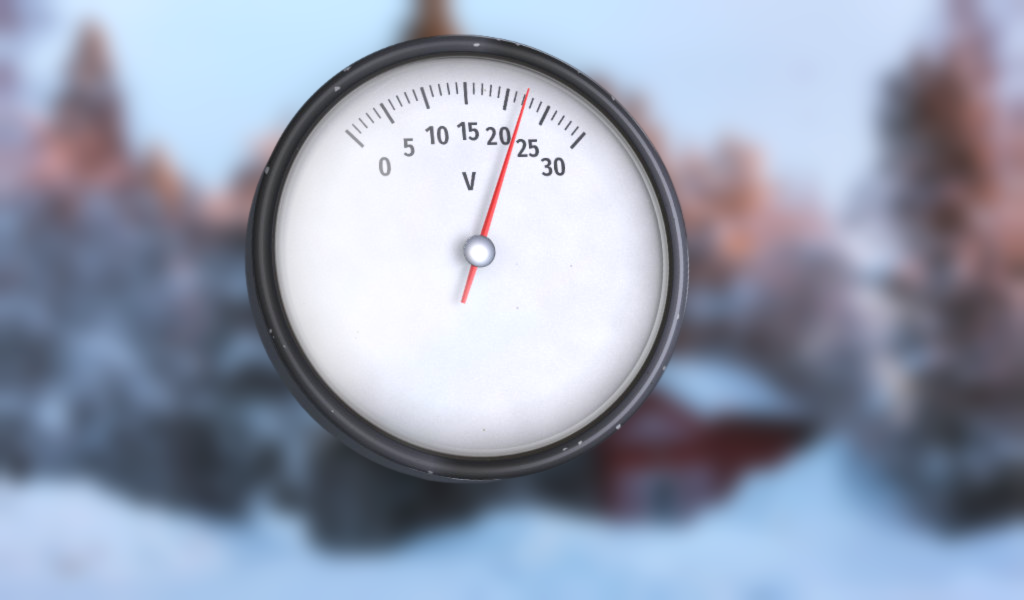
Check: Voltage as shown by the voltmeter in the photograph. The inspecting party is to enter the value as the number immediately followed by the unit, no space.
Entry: 22V
